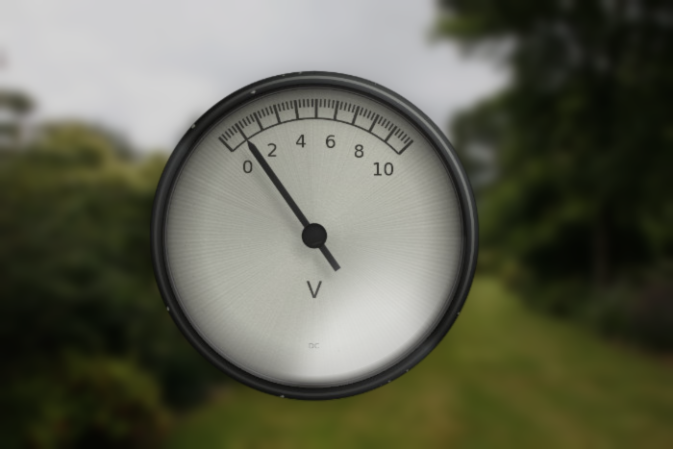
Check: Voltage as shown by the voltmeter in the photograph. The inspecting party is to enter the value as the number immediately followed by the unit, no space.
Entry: 1V
